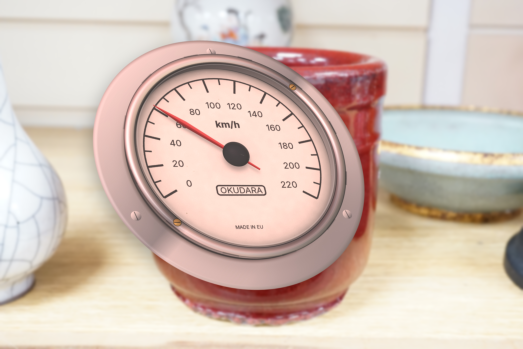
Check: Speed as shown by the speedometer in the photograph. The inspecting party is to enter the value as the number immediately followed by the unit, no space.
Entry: 60km/h
